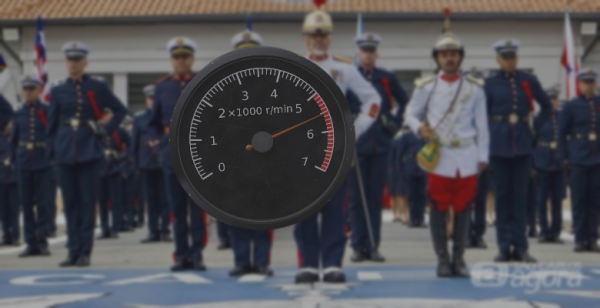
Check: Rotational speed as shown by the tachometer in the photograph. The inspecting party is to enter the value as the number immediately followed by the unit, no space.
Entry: 5500rpm
